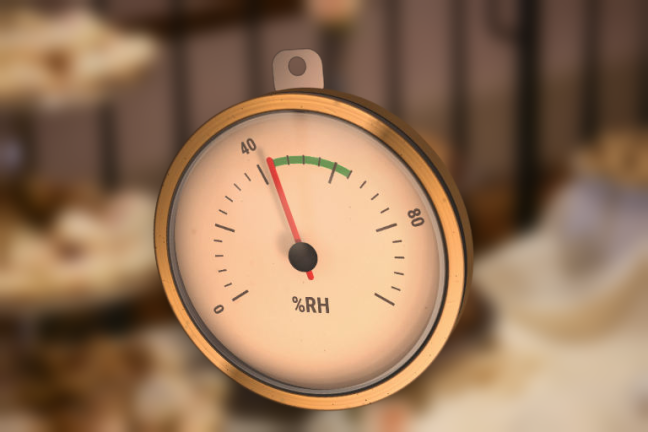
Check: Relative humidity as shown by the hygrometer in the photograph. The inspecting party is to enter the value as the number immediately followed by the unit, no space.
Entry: 44%
